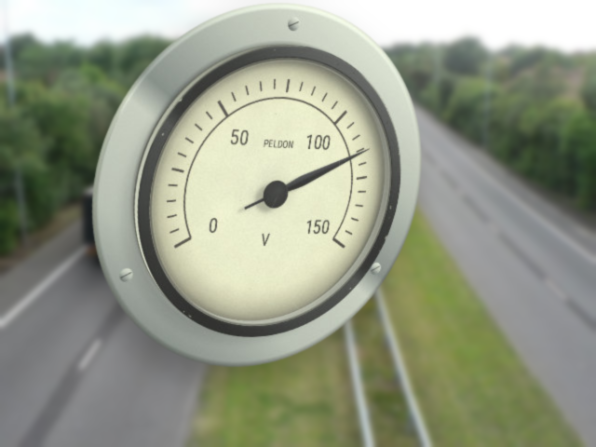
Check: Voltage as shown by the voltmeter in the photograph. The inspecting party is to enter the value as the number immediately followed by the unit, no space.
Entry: 115V
